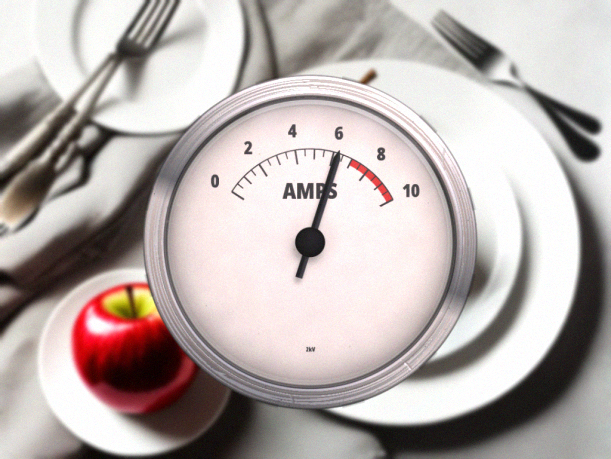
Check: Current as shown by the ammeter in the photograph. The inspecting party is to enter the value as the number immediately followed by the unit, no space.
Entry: 6.25A
